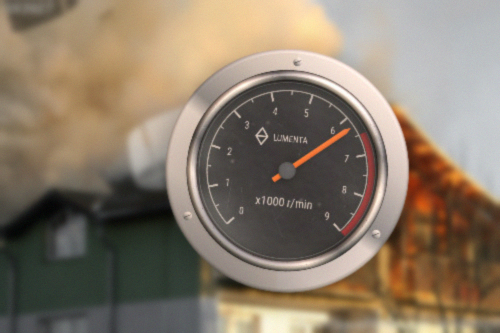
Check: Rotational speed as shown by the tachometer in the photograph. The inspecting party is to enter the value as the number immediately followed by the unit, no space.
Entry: 6250rpm
